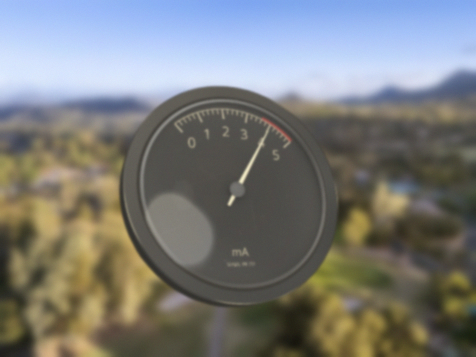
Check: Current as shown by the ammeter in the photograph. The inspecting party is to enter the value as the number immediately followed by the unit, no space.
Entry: 4mA
